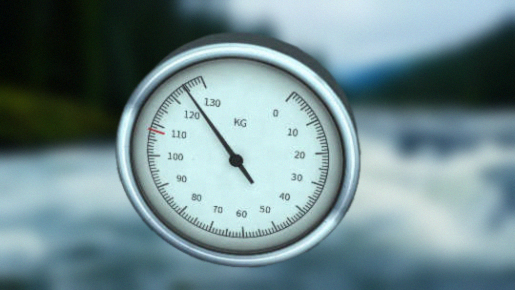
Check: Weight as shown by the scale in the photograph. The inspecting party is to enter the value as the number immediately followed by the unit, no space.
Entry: 125kg
